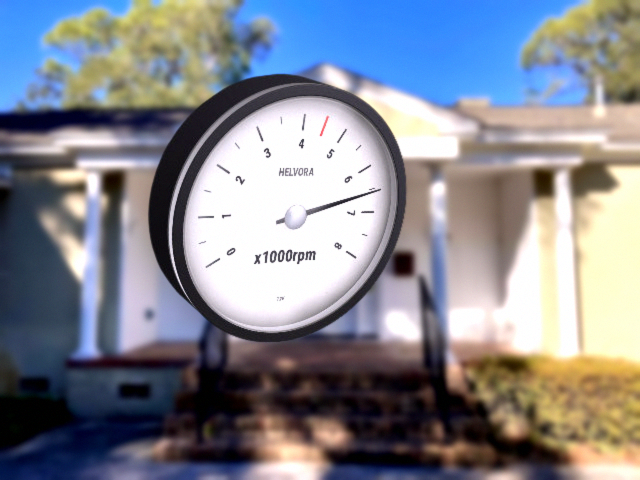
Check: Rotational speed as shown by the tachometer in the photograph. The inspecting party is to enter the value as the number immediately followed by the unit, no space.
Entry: 6500rpm
